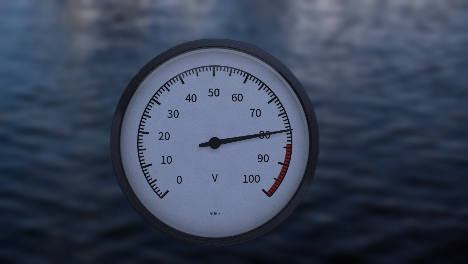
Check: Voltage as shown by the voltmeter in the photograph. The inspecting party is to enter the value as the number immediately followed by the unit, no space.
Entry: 80V
